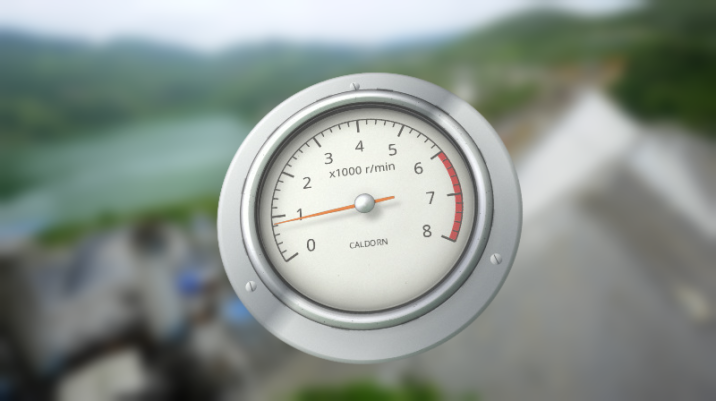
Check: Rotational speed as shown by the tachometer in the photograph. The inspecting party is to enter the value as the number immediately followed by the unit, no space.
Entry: 800rpm
